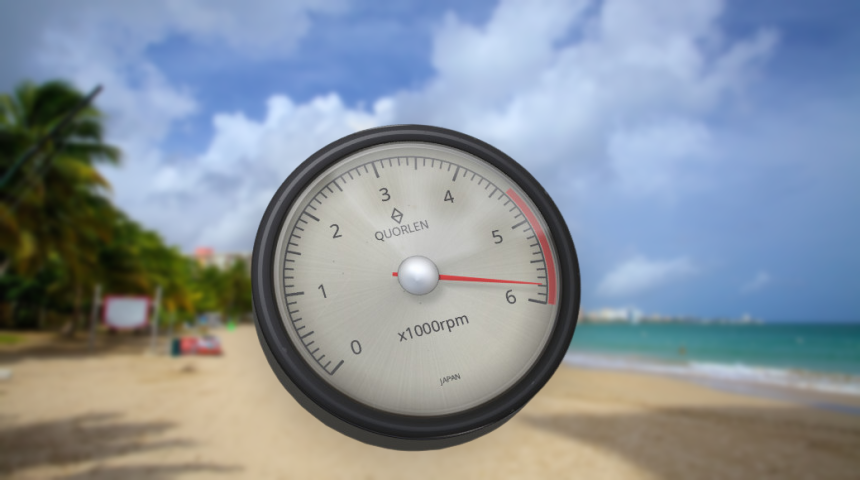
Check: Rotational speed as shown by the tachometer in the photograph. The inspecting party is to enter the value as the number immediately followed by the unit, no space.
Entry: 5800rpm
